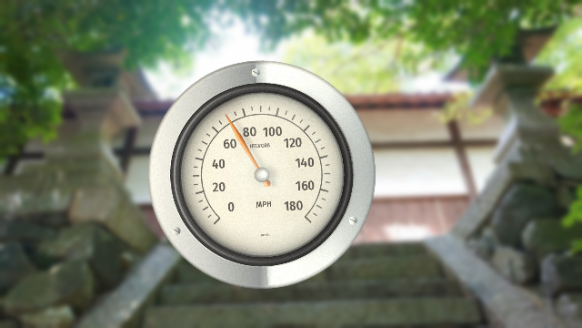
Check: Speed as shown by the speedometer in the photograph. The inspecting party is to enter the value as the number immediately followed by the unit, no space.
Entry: 70mph
